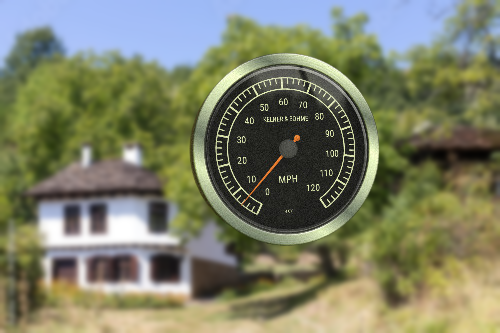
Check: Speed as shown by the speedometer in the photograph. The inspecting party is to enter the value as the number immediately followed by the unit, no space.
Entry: 6mph
